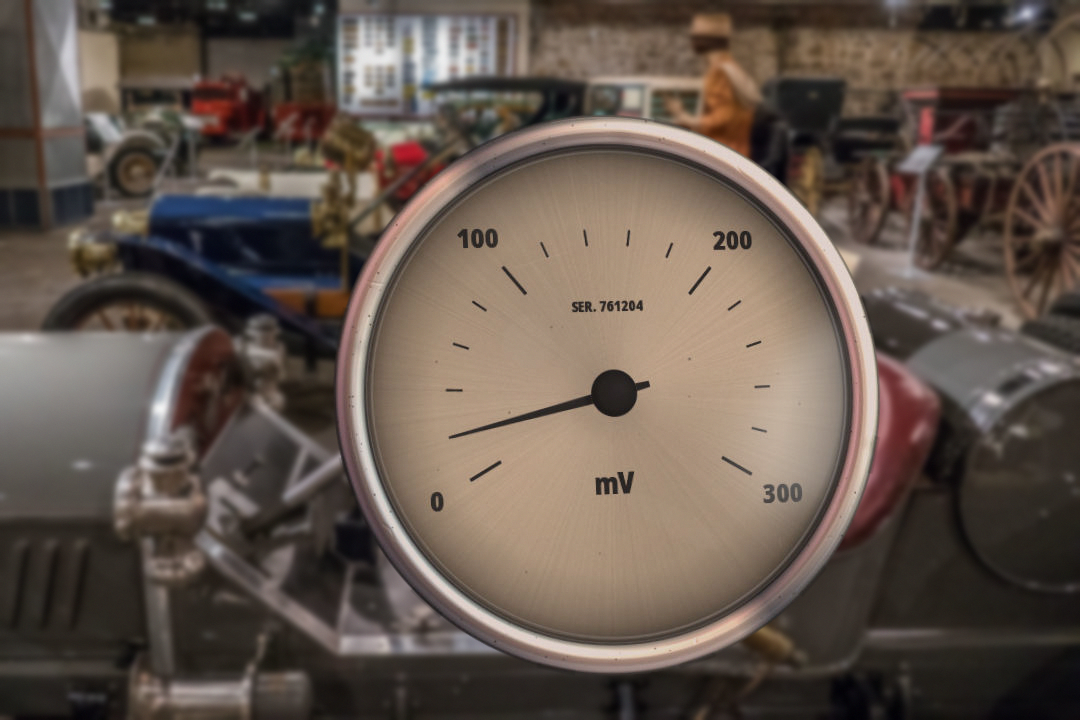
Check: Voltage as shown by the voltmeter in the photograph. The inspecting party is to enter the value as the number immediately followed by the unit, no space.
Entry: 20mV
